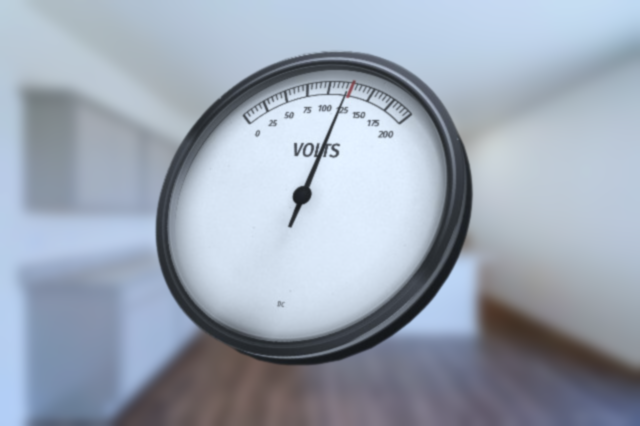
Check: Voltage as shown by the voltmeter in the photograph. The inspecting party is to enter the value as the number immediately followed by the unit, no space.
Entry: 125V
